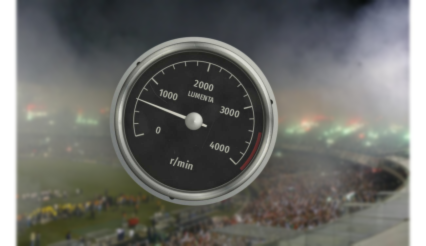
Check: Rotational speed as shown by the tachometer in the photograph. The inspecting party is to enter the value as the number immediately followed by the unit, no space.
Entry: 600rpm
